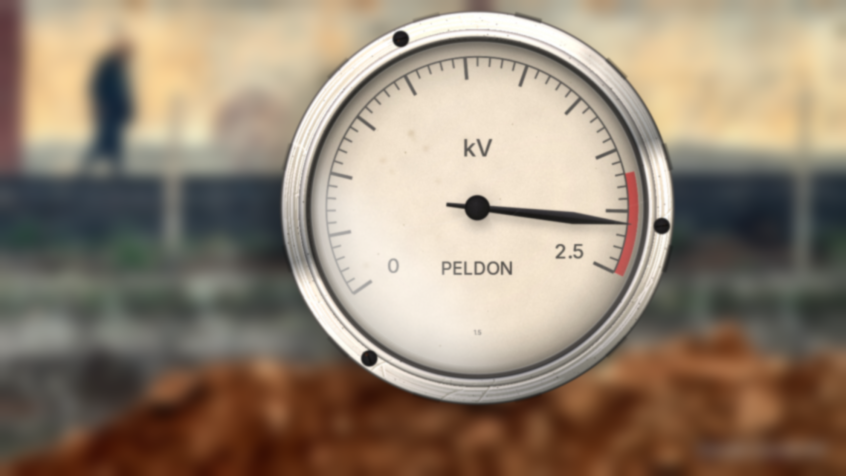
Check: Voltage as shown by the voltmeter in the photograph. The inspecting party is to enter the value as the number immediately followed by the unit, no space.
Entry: 2.3kV
